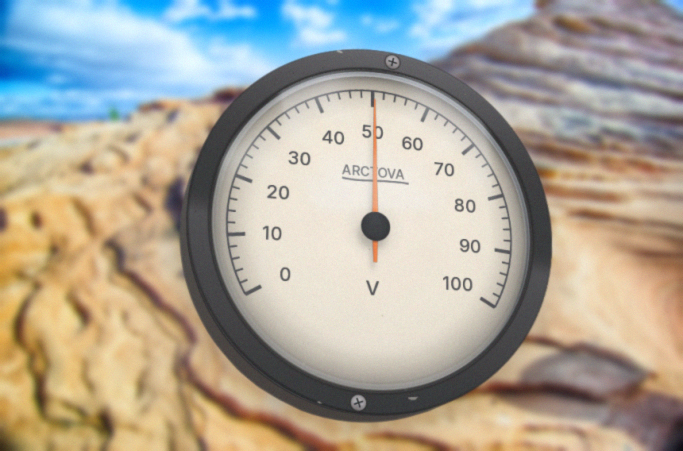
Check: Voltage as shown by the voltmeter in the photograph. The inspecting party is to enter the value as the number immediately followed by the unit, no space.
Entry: 50V
